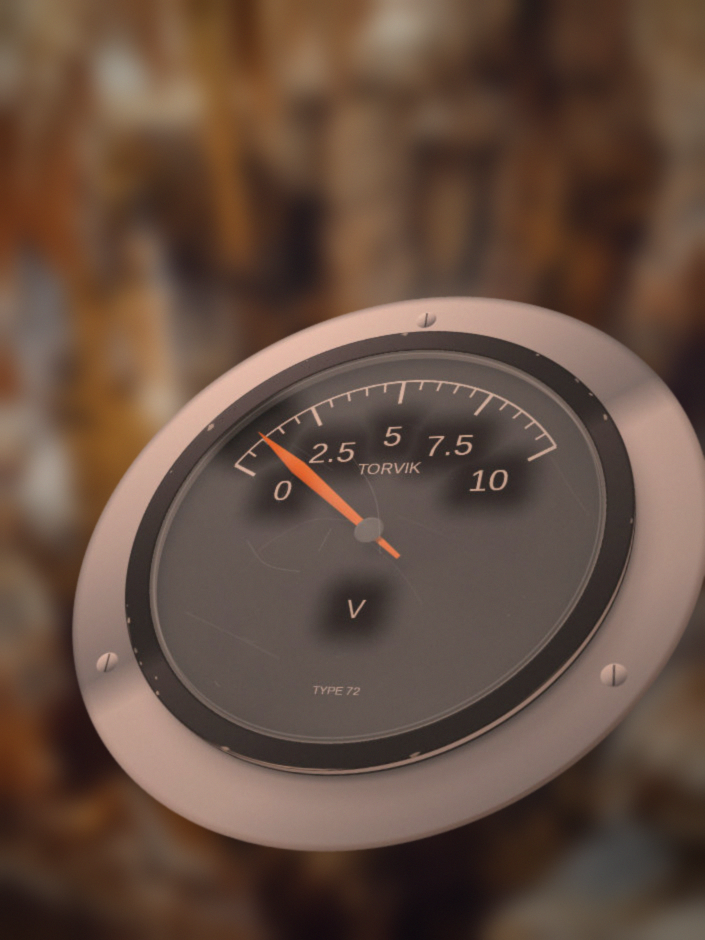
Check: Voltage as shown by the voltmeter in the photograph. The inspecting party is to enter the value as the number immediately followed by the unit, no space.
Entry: 1V
